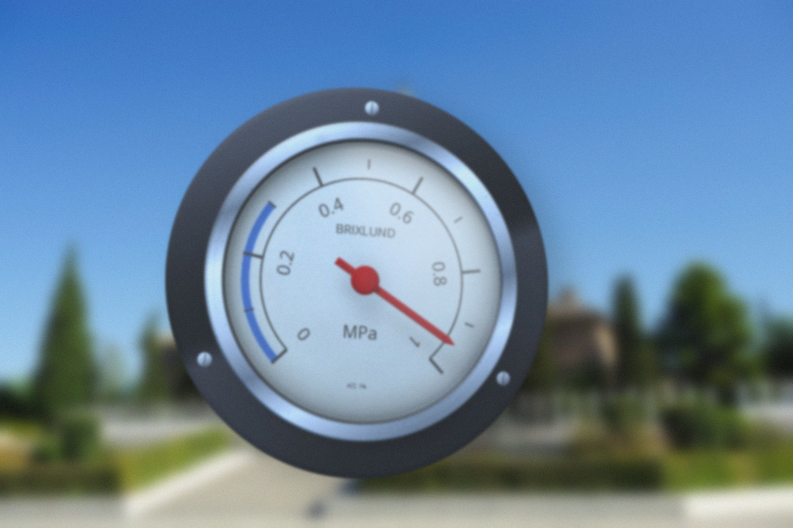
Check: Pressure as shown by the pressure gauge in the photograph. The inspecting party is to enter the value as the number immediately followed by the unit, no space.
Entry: 0.95MPa
